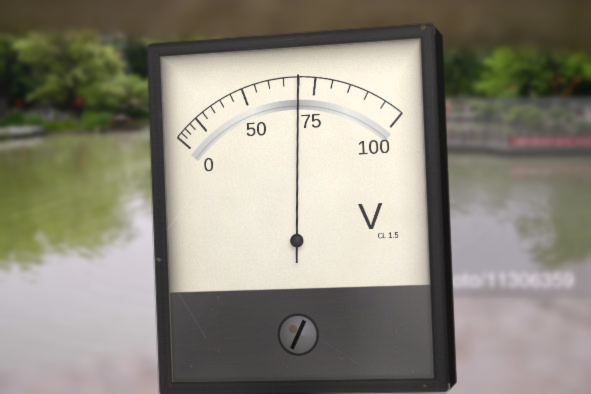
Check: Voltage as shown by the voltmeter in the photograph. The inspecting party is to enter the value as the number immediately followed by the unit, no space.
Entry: 70V
